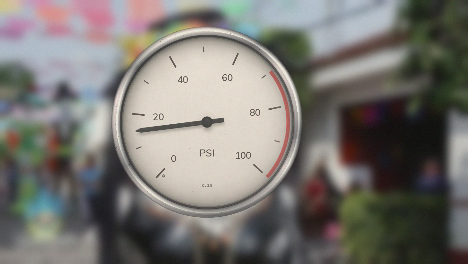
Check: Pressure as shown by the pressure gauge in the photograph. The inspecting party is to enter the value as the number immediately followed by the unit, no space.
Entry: 15psi
